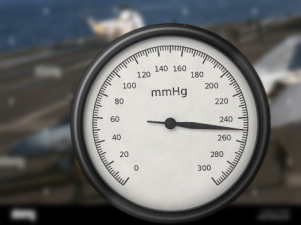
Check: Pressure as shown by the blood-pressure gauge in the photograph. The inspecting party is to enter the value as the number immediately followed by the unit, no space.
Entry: 250mmHg
